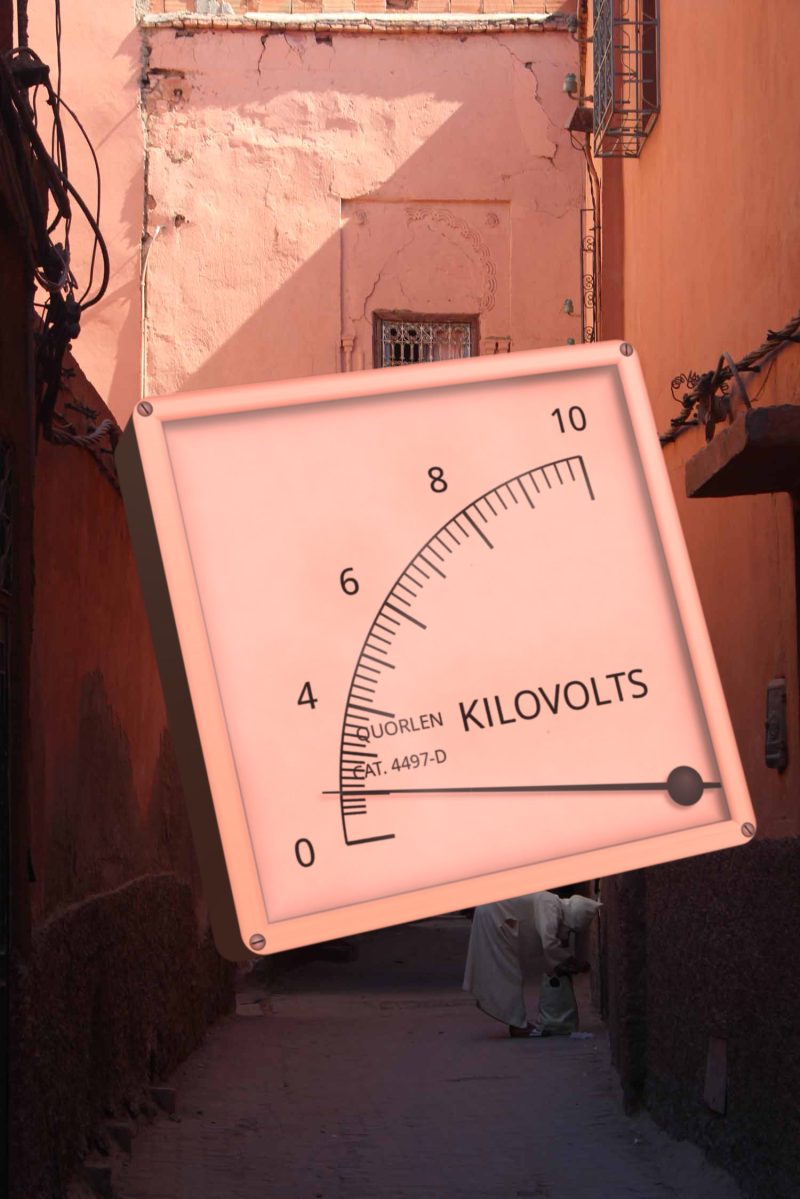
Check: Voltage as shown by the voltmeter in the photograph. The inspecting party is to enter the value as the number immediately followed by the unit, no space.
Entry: 2kV
